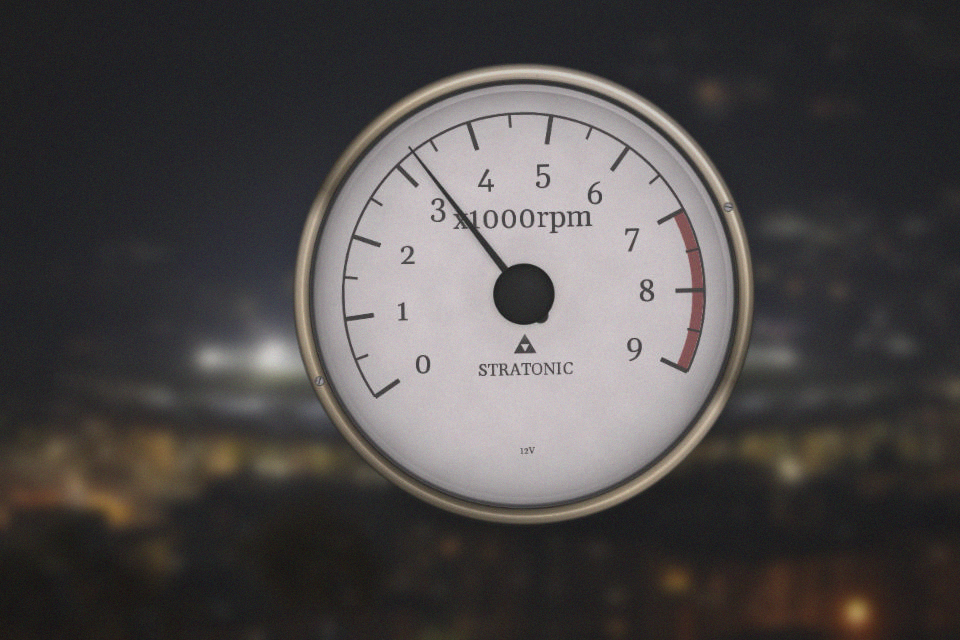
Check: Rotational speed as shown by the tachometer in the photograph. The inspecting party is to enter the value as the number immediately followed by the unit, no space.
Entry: 3250rpm
